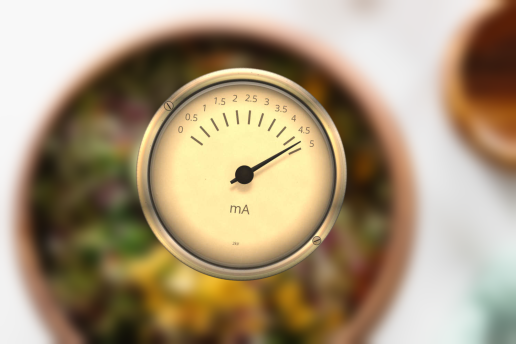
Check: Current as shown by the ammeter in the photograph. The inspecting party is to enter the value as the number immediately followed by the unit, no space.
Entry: 4.75mA
